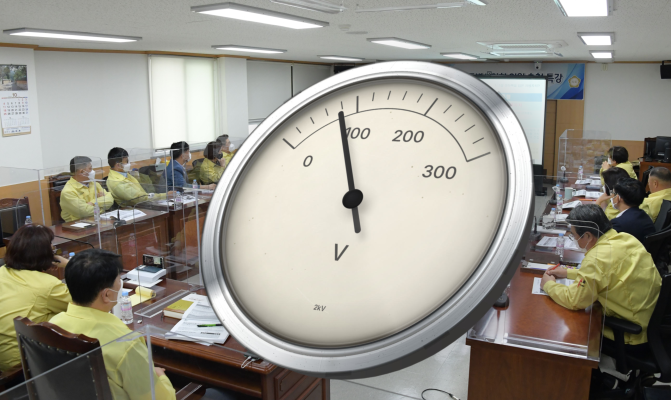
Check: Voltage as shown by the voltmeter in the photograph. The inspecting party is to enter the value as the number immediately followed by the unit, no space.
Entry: 80V
